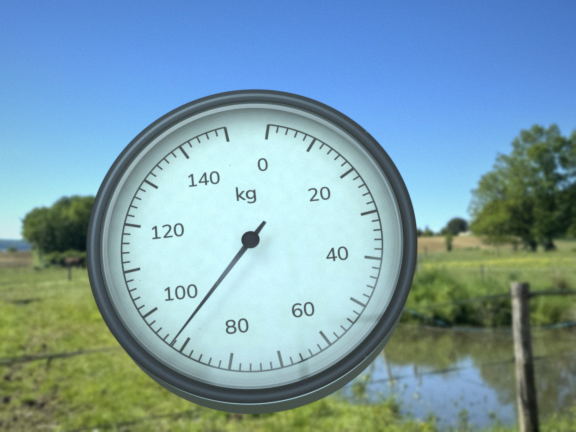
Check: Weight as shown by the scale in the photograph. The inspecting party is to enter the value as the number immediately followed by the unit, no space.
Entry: 92kg
